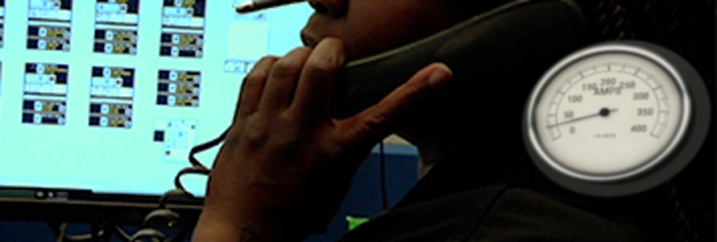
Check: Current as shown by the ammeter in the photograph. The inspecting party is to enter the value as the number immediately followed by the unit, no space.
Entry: 25A
